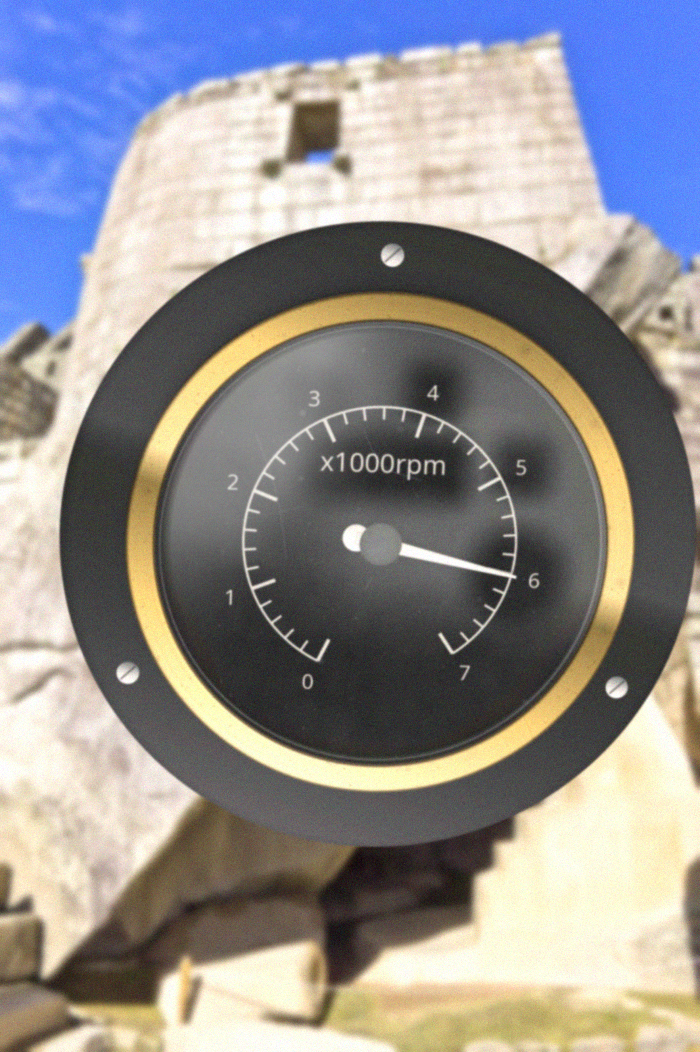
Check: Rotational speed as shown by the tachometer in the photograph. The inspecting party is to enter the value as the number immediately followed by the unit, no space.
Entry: 6000rpm
